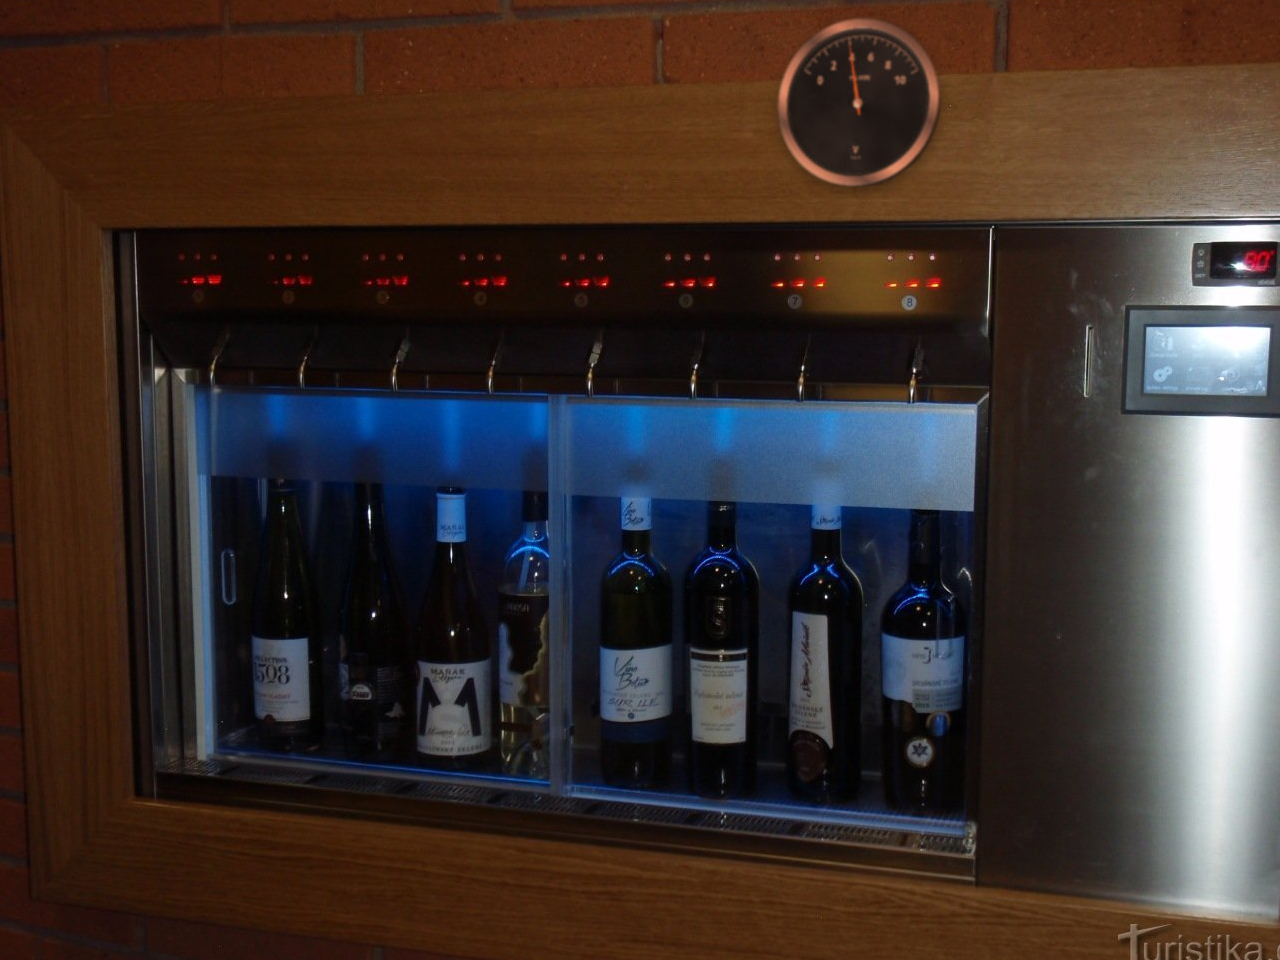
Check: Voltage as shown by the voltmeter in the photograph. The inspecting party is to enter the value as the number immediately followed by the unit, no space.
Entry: 4V
